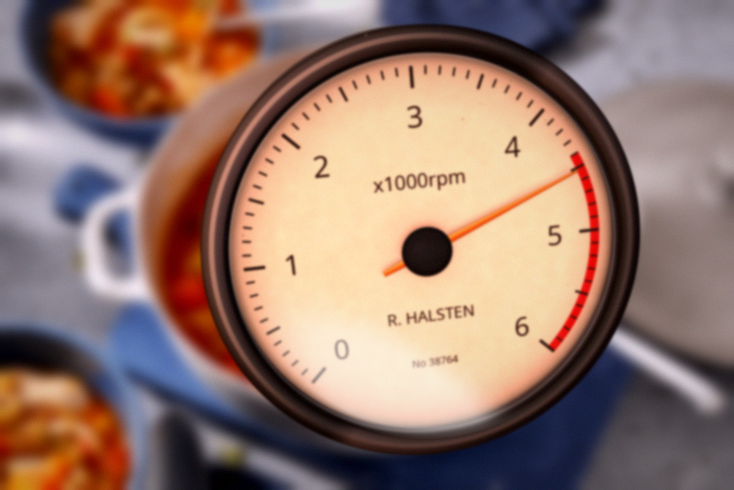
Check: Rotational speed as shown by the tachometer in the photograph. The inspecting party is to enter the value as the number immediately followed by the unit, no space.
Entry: 4500rpm
